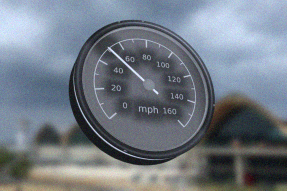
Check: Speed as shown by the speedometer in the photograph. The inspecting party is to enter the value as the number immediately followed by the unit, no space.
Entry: 50mph
